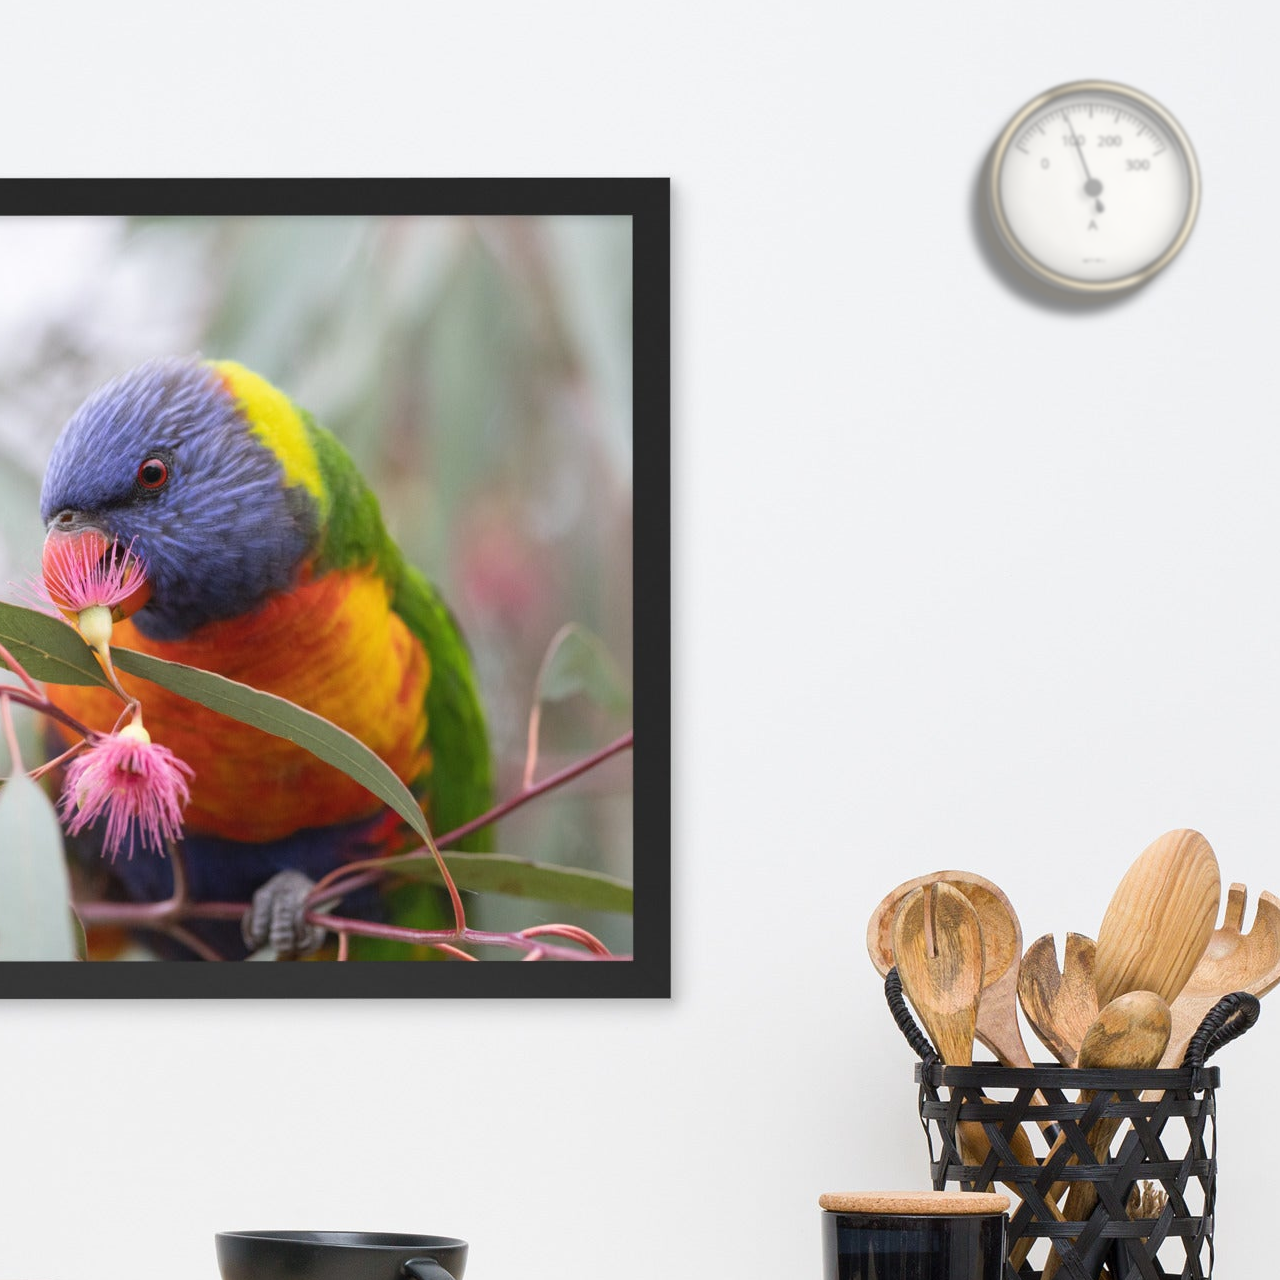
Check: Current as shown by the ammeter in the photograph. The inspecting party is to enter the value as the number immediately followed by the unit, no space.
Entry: 100A
